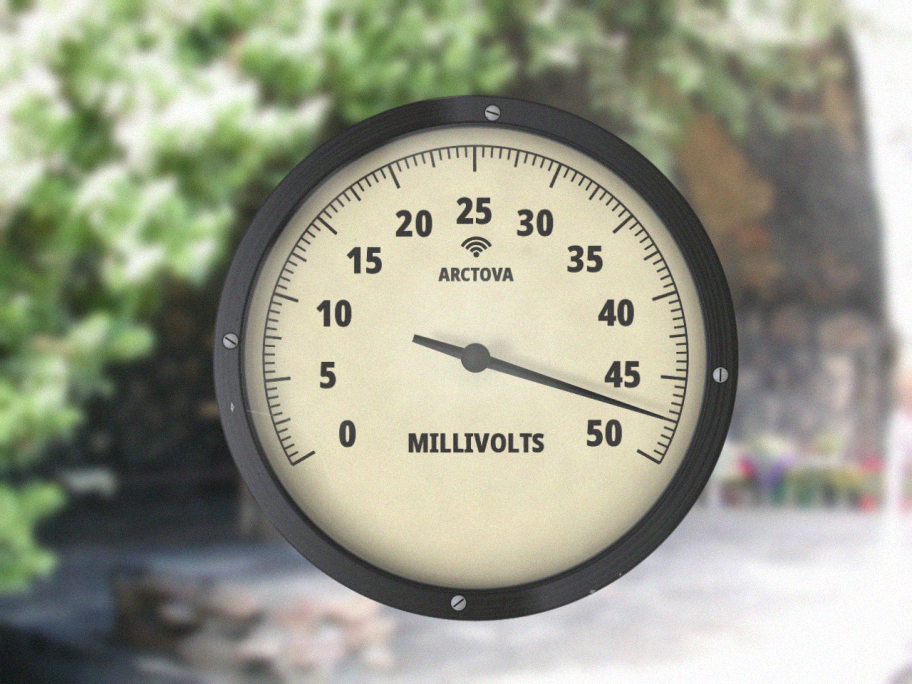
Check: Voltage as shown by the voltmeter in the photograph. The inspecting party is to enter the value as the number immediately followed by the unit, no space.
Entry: 47.5mV
